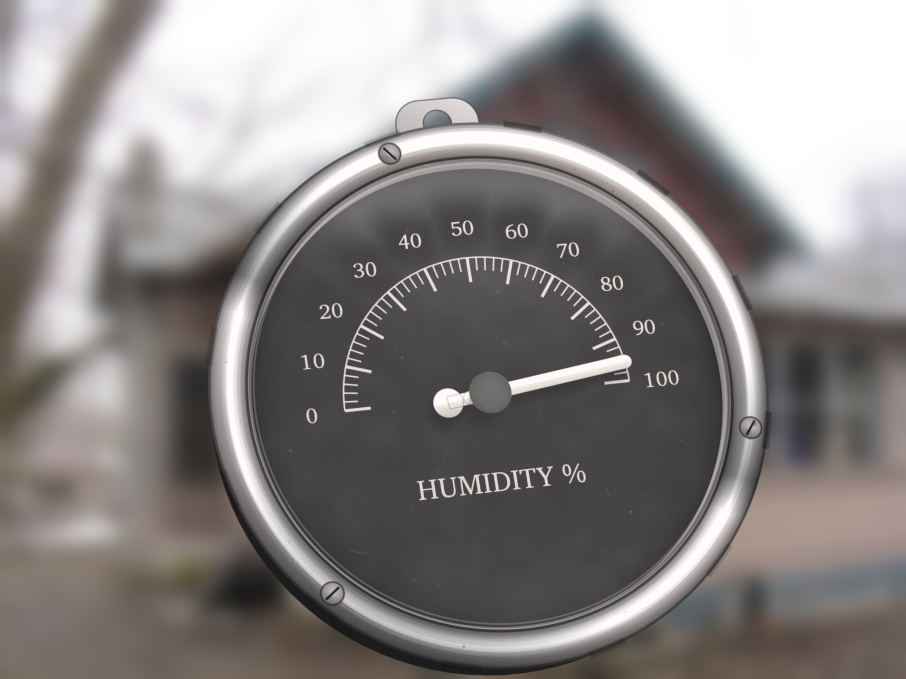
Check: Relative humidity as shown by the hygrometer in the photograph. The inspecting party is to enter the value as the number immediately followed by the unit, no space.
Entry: 96%
